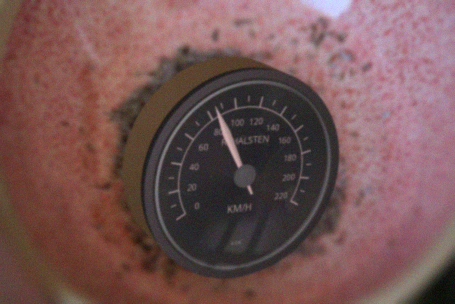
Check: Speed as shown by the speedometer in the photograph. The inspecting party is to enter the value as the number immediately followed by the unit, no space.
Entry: 85km/h
